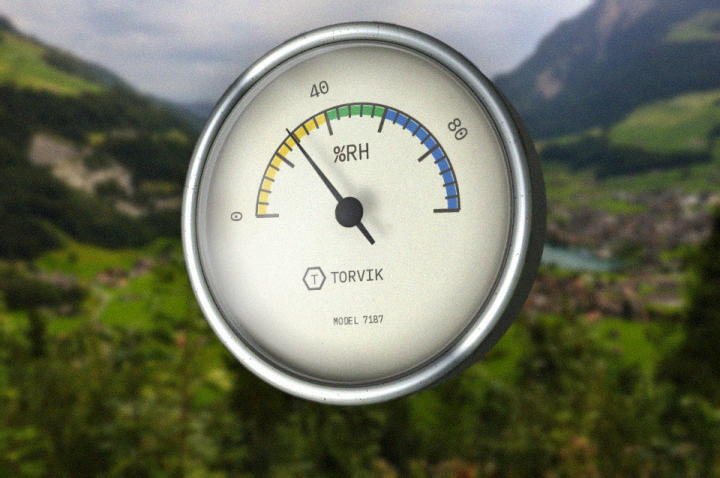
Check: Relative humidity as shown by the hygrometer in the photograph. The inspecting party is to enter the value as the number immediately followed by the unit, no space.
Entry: 28%
